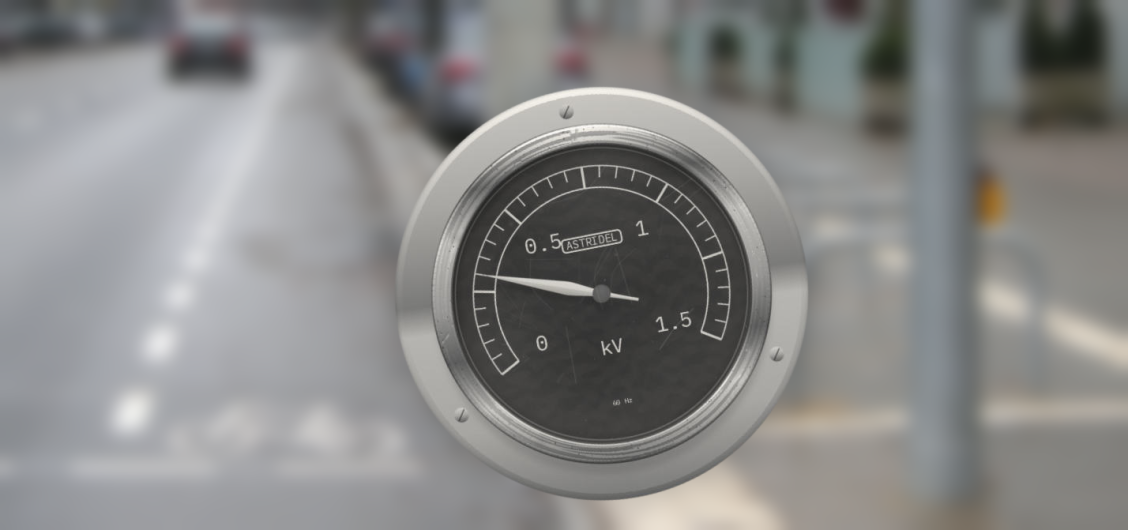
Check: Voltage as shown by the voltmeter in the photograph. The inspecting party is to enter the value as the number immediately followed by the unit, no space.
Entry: 0.3kV
